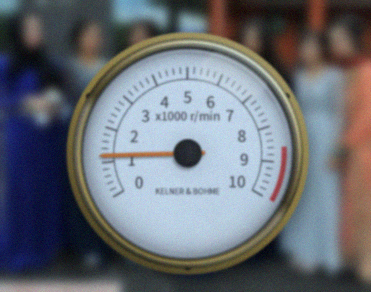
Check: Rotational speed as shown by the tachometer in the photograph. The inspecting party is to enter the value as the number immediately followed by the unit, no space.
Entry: 1200rpm
